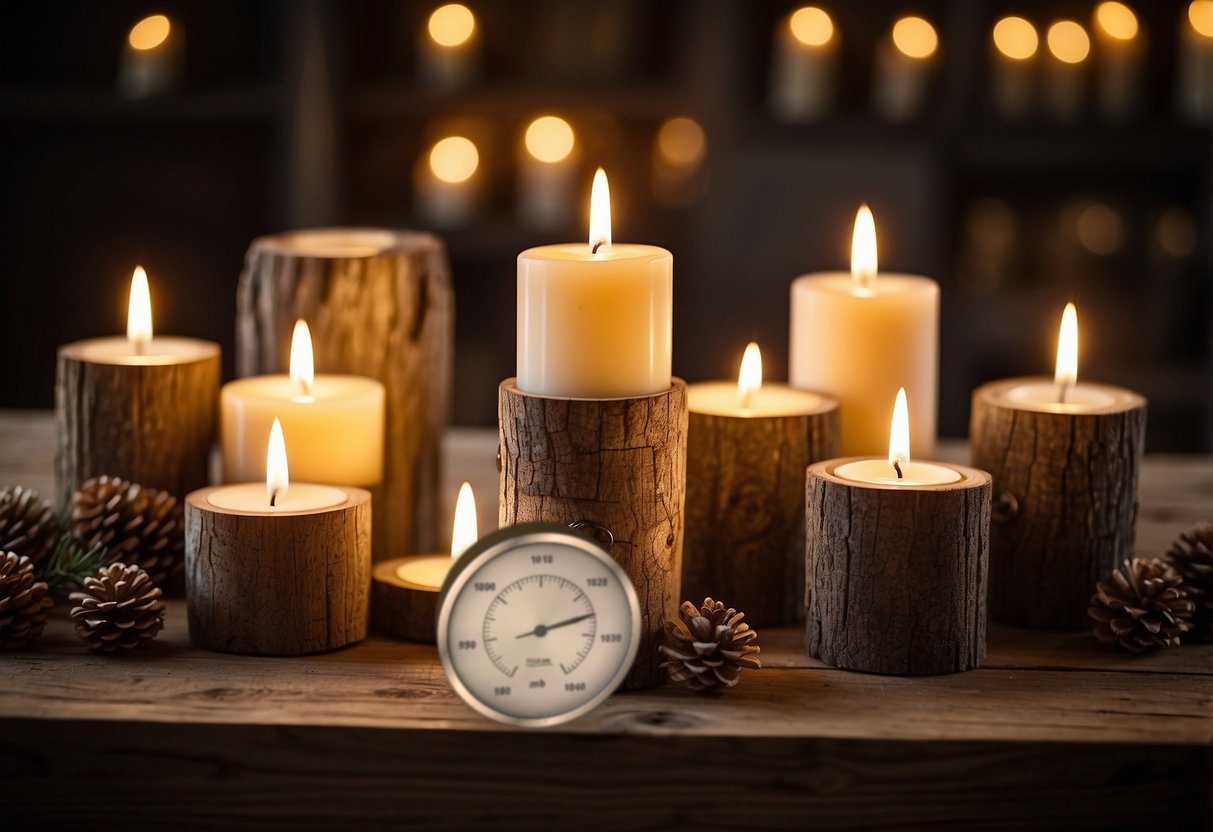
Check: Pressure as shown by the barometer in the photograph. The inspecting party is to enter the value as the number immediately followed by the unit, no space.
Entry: 1025mbar
